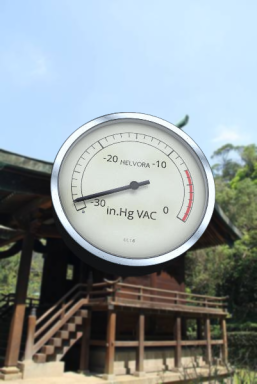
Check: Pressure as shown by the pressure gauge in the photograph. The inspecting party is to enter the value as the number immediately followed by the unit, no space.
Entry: -29inHg
